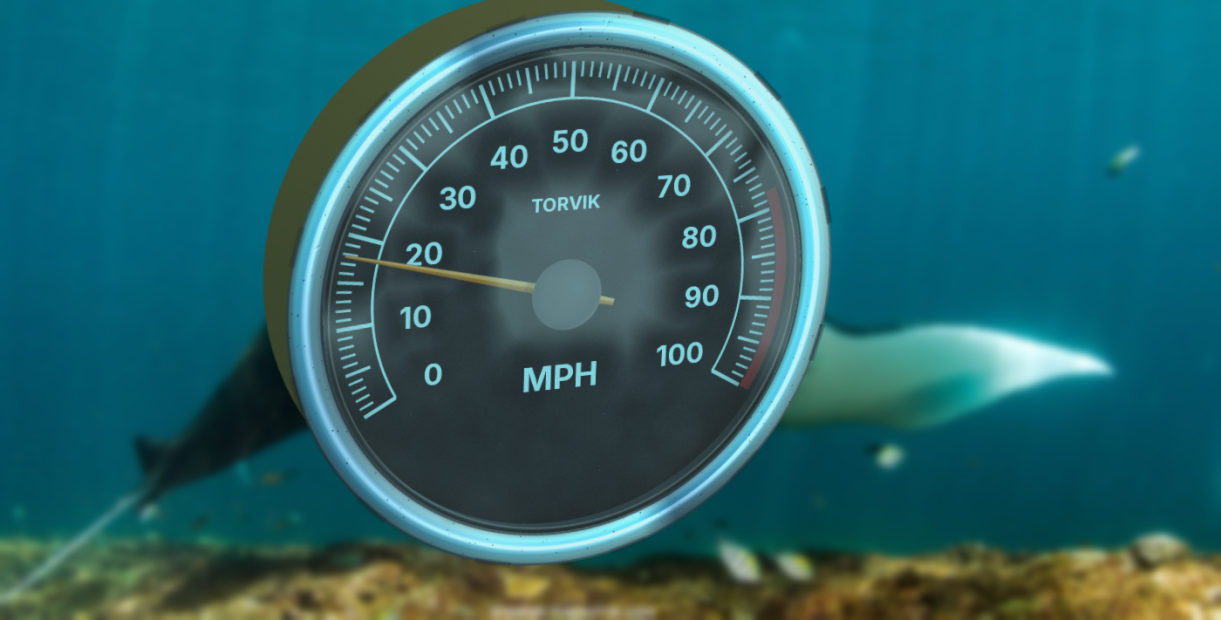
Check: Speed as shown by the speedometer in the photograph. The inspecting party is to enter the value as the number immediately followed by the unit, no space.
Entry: 18mph
